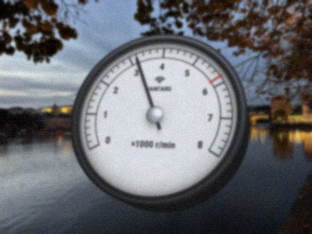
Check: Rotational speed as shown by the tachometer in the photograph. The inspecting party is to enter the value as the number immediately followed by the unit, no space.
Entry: 3200rpm
